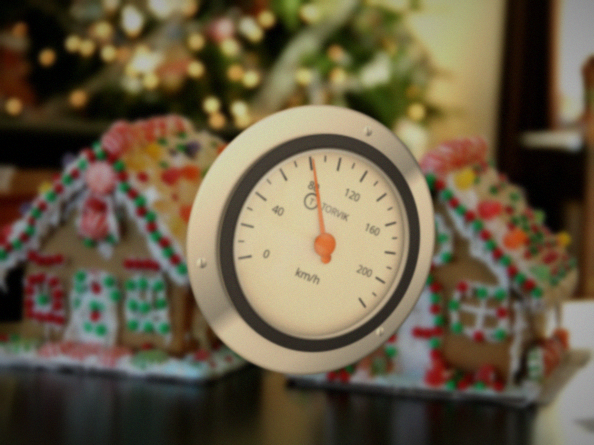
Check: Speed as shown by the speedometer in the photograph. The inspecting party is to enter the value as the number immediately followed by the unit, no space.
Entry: 80km/h
